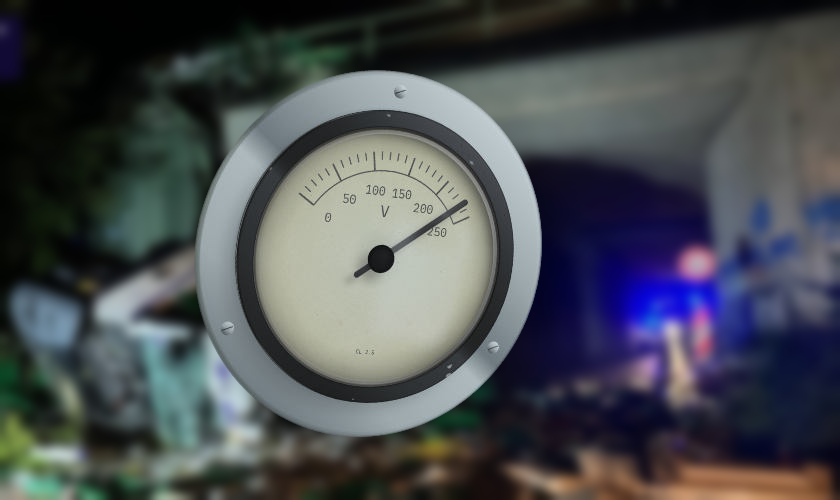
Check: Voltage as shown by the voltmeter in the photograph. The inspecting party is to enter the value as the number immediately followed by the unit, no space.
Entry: 230V
